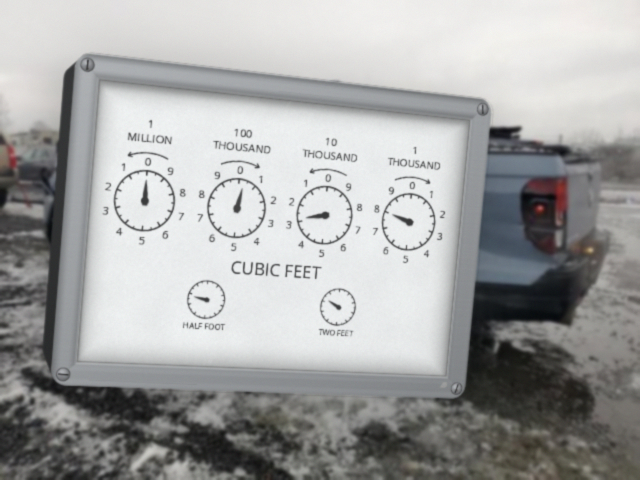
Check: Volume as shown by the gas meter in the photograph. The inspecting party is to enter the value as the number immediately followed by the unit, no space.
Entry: 2800ft³
